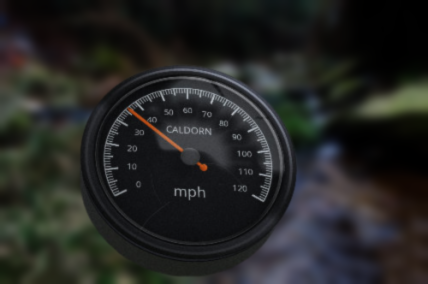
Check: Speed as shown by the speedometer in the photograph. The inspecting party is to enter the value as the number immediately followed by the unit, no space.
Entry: 35mph
